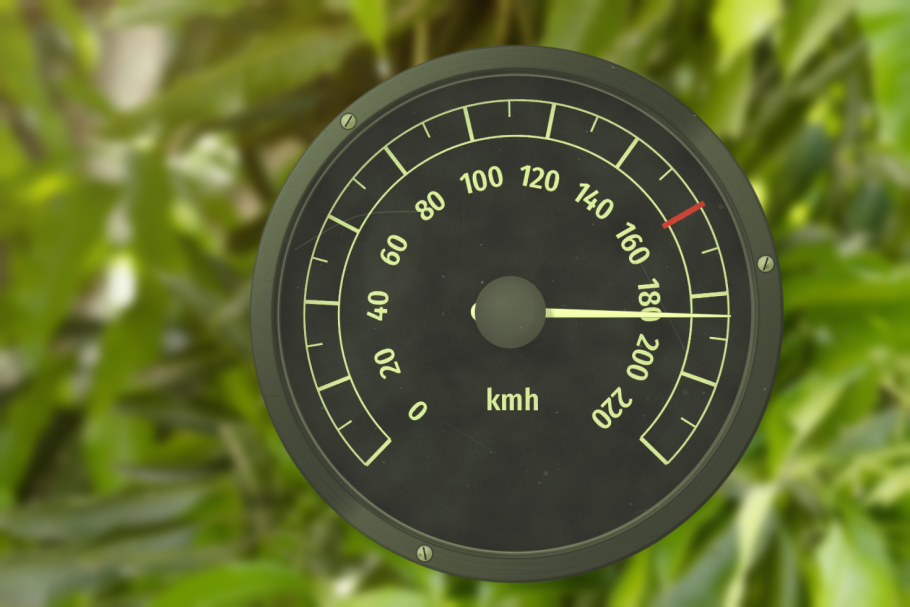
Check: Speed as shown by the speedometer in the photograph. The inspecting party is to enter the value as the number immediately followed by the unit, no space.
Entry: 185km/h
